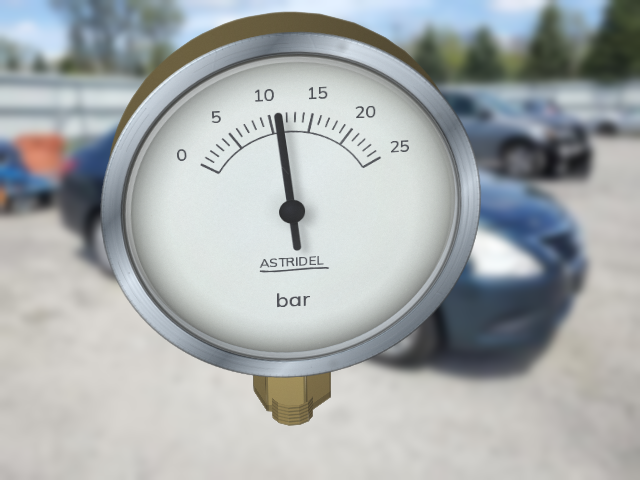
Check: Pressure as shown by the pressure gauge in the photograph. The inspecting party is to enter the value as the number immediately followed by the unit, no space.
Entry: 11bar
